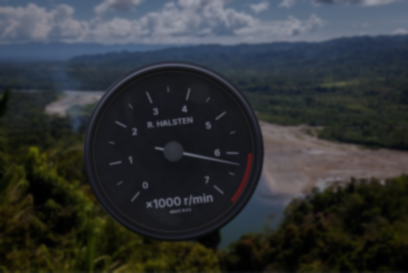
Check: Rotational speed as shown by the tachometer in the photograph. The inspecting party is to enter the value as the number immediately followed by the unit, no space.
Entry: 6250rpm
